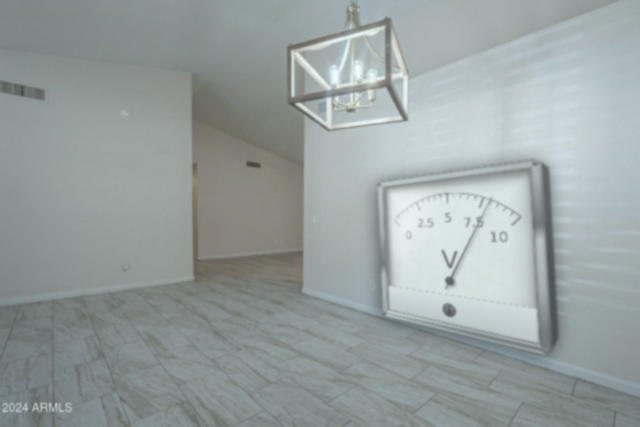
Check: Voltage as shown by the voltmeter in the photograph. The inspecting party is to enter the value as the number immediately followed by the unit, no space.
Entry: 8V
